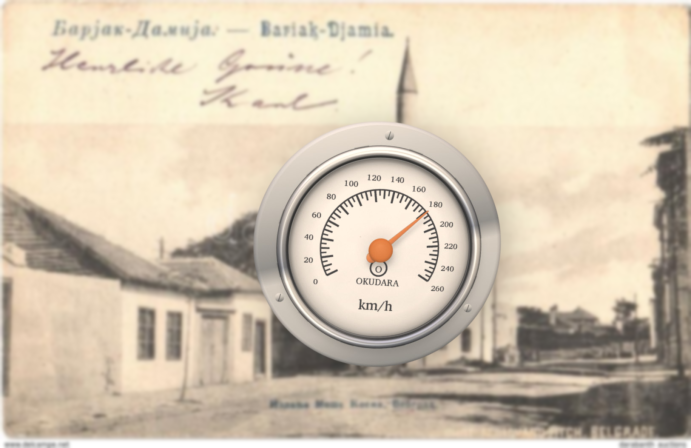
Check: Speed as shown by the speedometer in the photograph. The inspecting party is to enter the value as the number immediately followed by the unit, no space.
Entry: 180km/h
